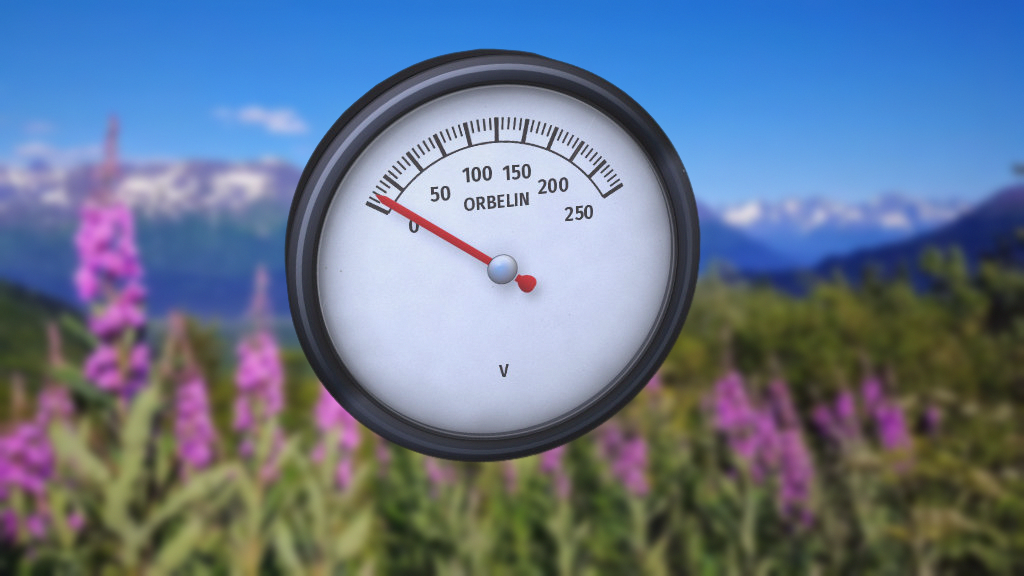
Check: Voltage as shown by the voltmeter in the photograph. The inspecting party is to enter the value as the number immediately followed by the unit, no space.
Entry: 10V
